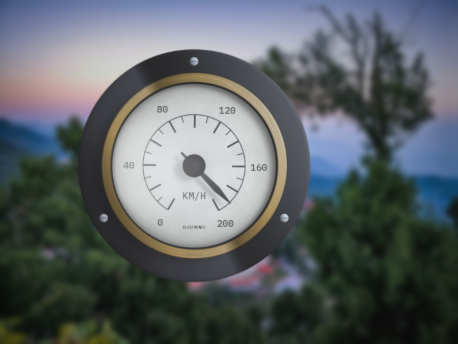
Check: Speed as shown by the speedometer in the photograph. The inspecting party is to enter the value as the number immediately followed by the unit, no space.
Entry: 190km/h
